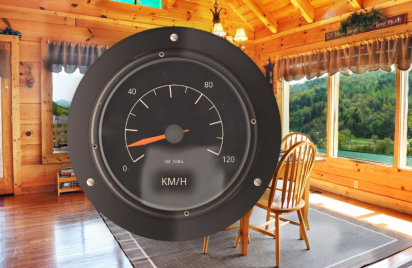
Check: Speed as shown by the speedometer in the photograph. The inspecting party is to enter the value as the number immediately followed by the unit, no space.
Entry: 10km/h
